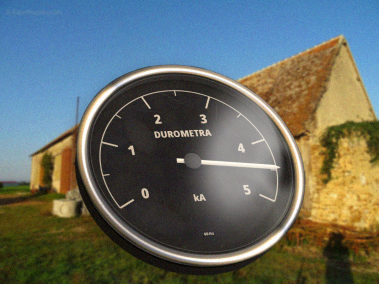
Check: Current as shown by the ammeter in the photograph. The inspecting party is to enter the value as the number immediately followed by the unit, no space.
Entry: 4.5kA
